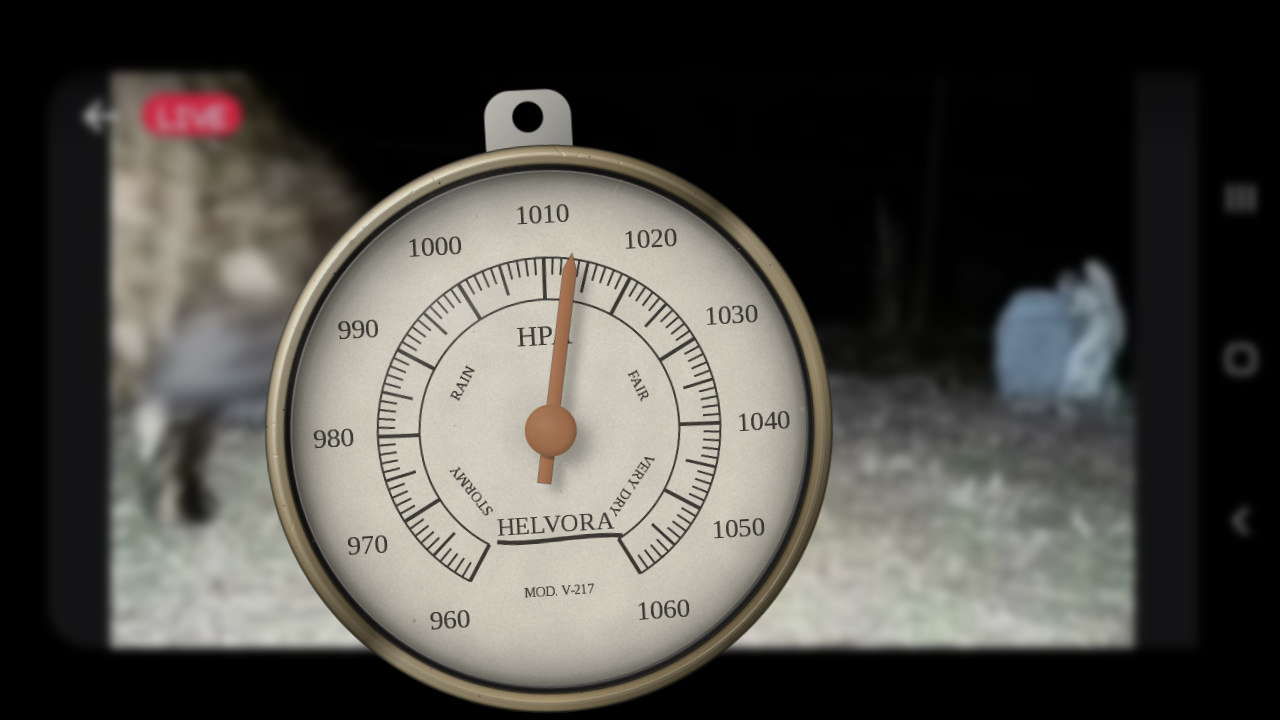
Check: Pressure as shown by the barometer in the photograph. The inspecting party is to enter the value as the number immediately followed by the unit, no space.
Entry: 1013hPa
